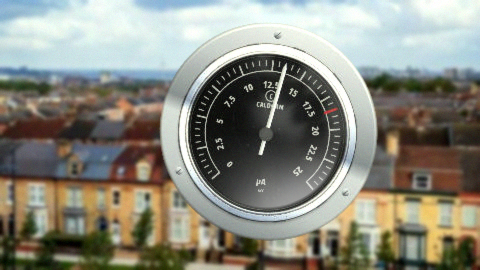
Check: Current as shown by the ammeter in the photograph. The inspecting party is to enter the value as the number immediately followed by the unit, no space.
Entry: 13.5µA
